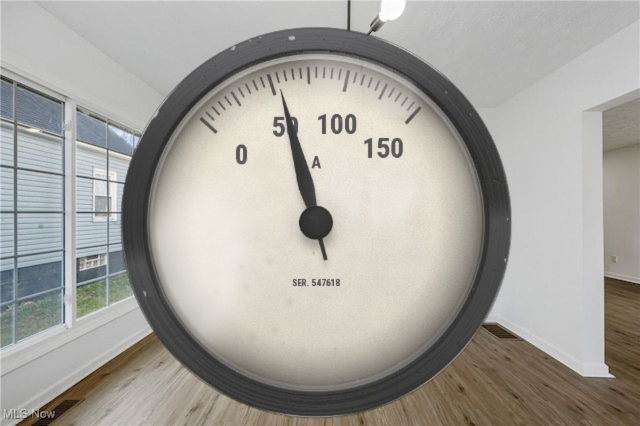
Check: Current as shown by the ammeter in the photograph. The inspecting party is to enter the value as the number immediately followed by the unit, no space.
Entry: 55A
